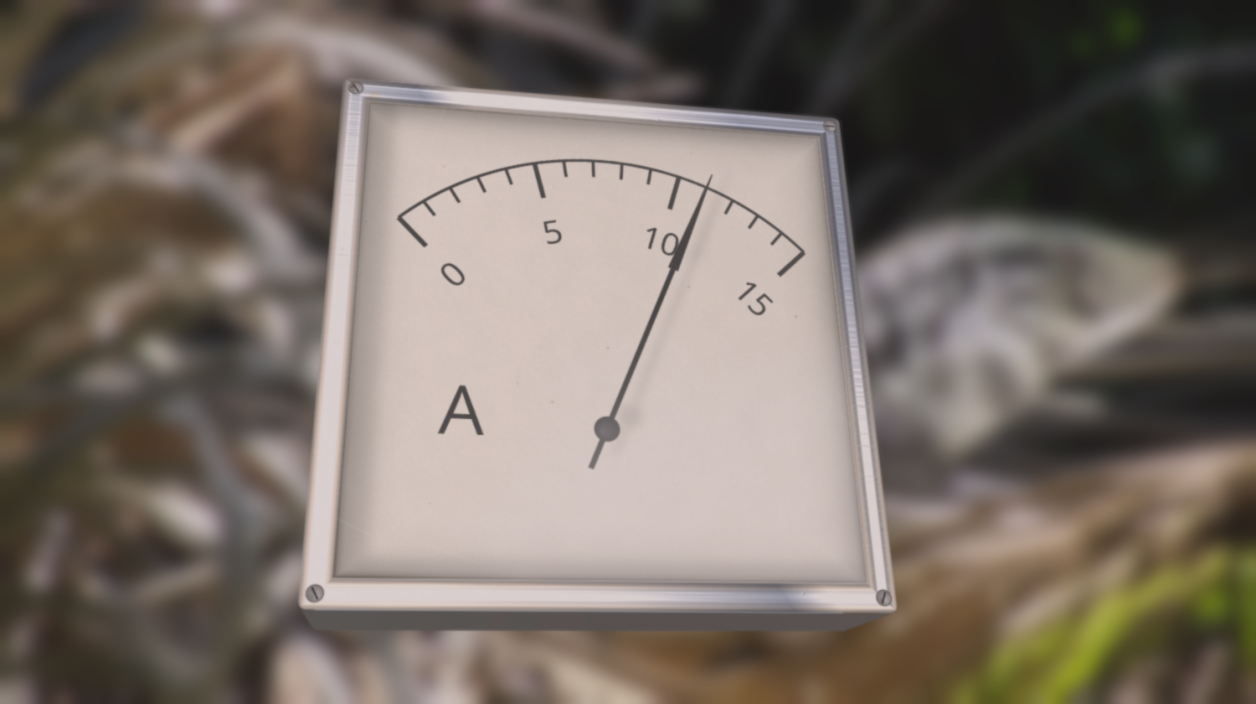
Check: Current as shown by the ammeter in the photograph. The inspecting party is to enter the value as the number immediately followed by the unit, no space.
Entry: 11A
